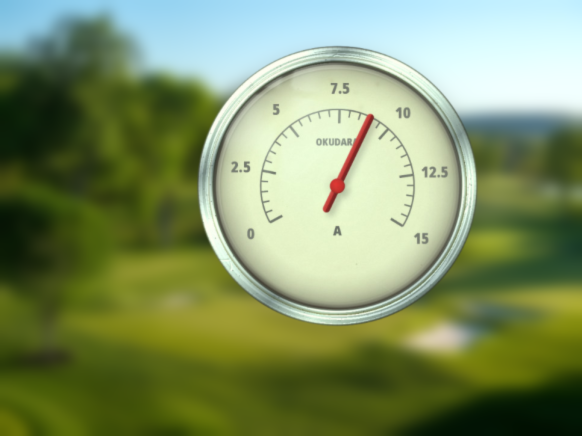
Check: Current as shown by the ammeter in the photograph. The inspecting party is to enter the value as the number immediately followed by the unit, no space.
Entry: 9A
